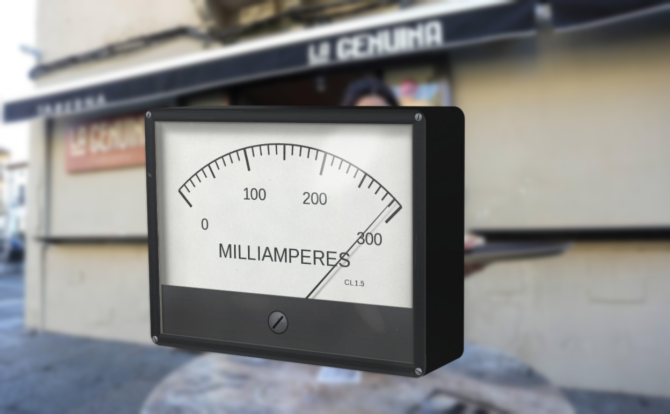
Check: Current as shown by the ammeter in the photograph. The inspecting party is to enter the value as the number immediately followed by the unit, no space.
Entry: 290mA
